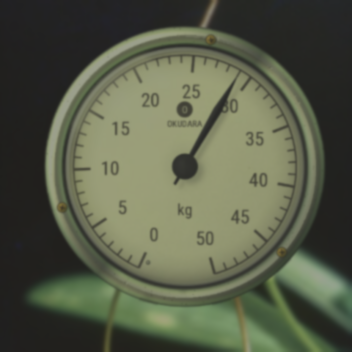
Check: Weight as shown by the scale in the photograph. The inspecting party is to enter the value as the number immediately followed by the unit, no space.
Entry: 29kg
